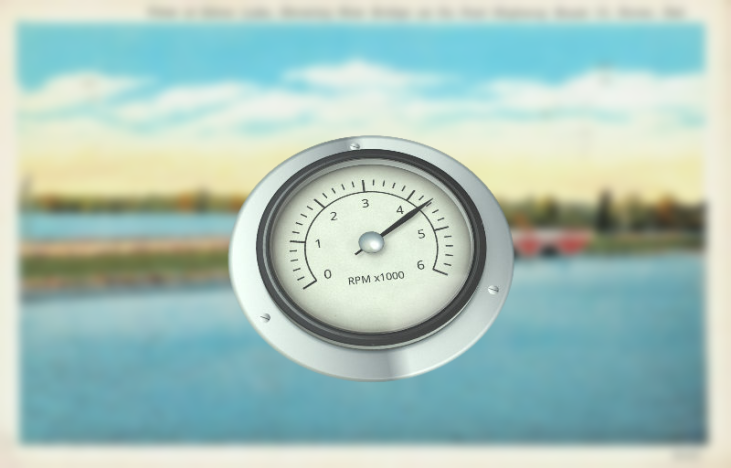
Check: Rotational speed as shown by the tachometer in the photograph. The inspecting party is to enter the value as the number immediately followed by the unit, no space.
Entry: 4400rpm
